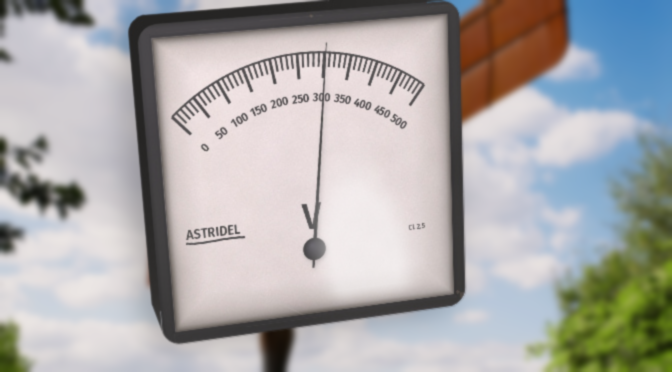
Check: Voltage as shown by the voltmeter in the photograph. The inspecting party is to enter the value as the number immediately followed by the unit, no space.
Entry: 300V
